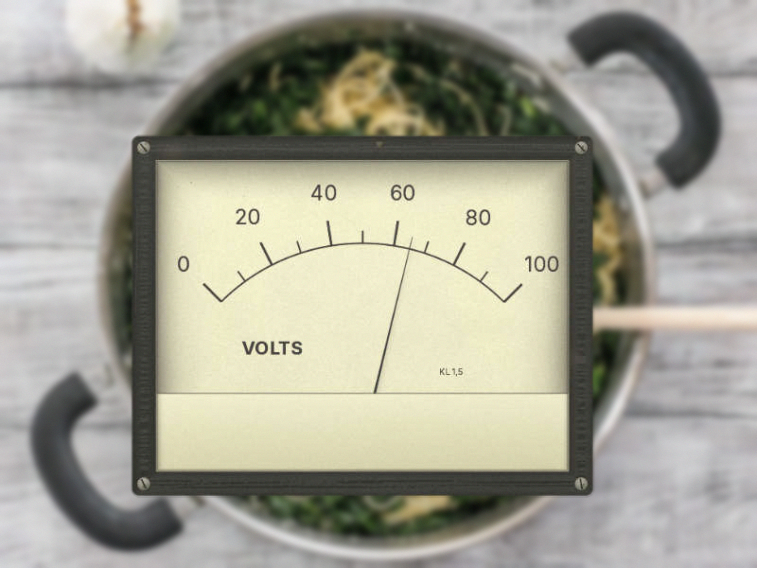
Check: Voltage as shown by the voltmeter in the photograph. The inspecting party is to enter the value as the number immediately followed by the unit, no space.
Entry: 65V
